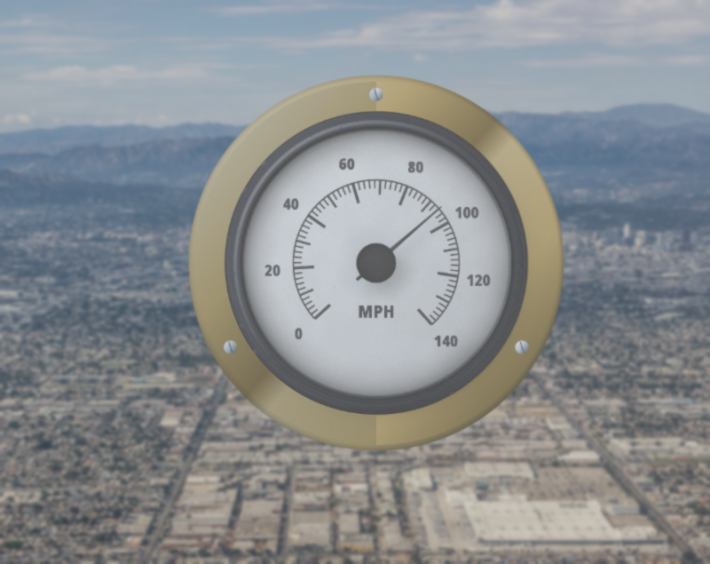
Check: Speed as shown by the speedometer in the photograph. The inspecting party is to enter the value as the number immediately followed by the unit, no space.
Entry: 94mph
